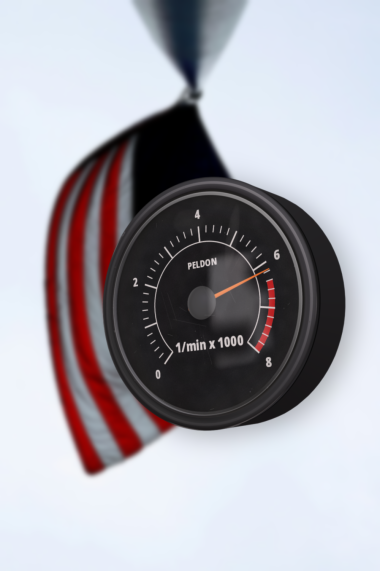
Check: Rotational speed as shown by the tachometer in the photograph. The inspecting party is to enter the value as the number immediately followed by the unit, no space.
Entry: 6200rpm
